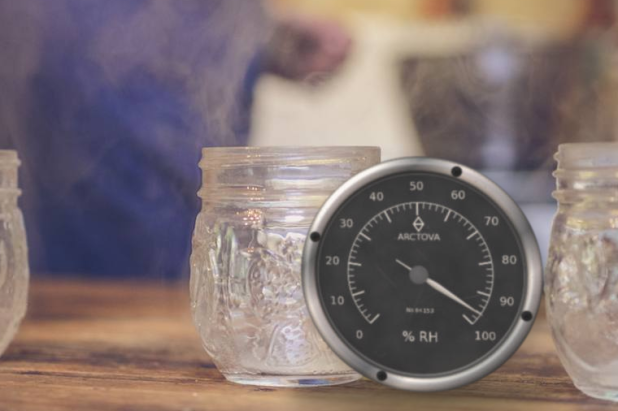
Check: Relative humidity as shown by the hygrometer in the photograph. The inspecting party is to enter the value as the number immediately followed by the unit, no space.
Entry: 96%
